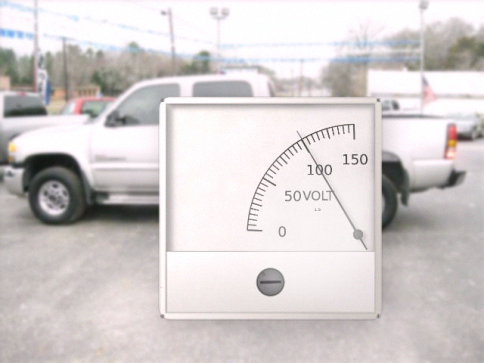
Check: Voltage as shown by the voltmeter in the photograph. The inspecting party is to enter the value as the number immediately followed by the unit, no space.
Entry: 100V
